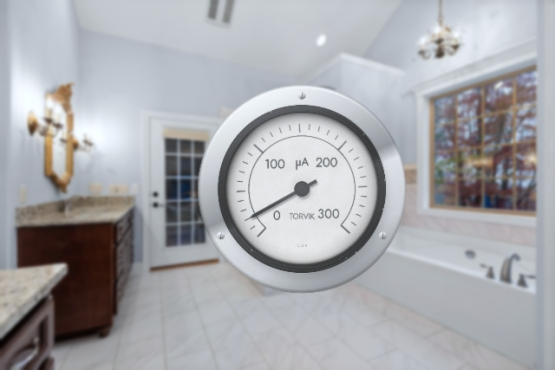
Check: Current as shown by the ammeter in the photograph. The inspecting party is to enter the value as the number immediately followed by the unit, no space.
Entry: 20µA
